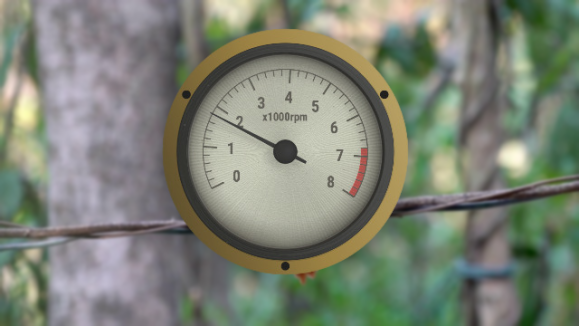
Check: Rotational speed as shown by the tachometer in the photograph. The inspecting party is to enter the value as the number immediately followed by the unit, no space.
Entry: 1800rpm
